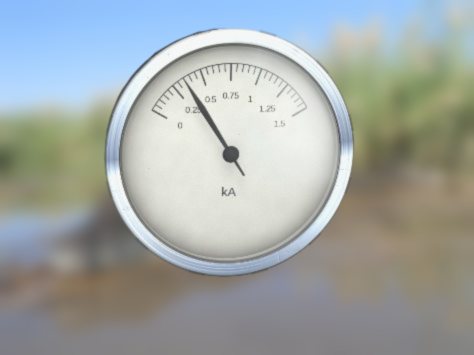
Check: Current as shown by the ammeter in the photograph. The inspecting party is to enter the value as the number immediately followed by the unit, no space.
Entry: 0.35kA
